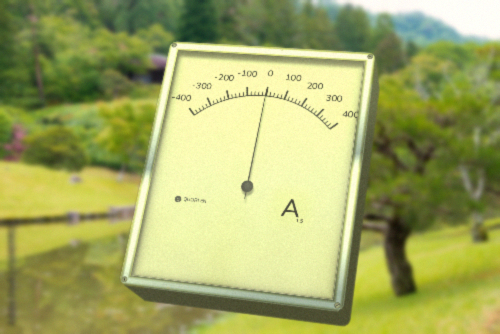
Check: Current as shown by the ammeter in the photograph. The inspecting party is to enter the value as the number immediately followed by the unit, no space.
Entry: 0A
